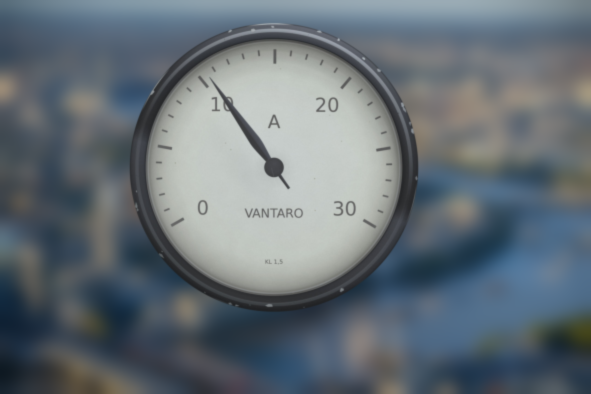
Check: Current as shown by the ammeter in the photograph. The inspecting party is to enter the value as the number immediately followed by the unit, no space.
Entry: 10.5A
